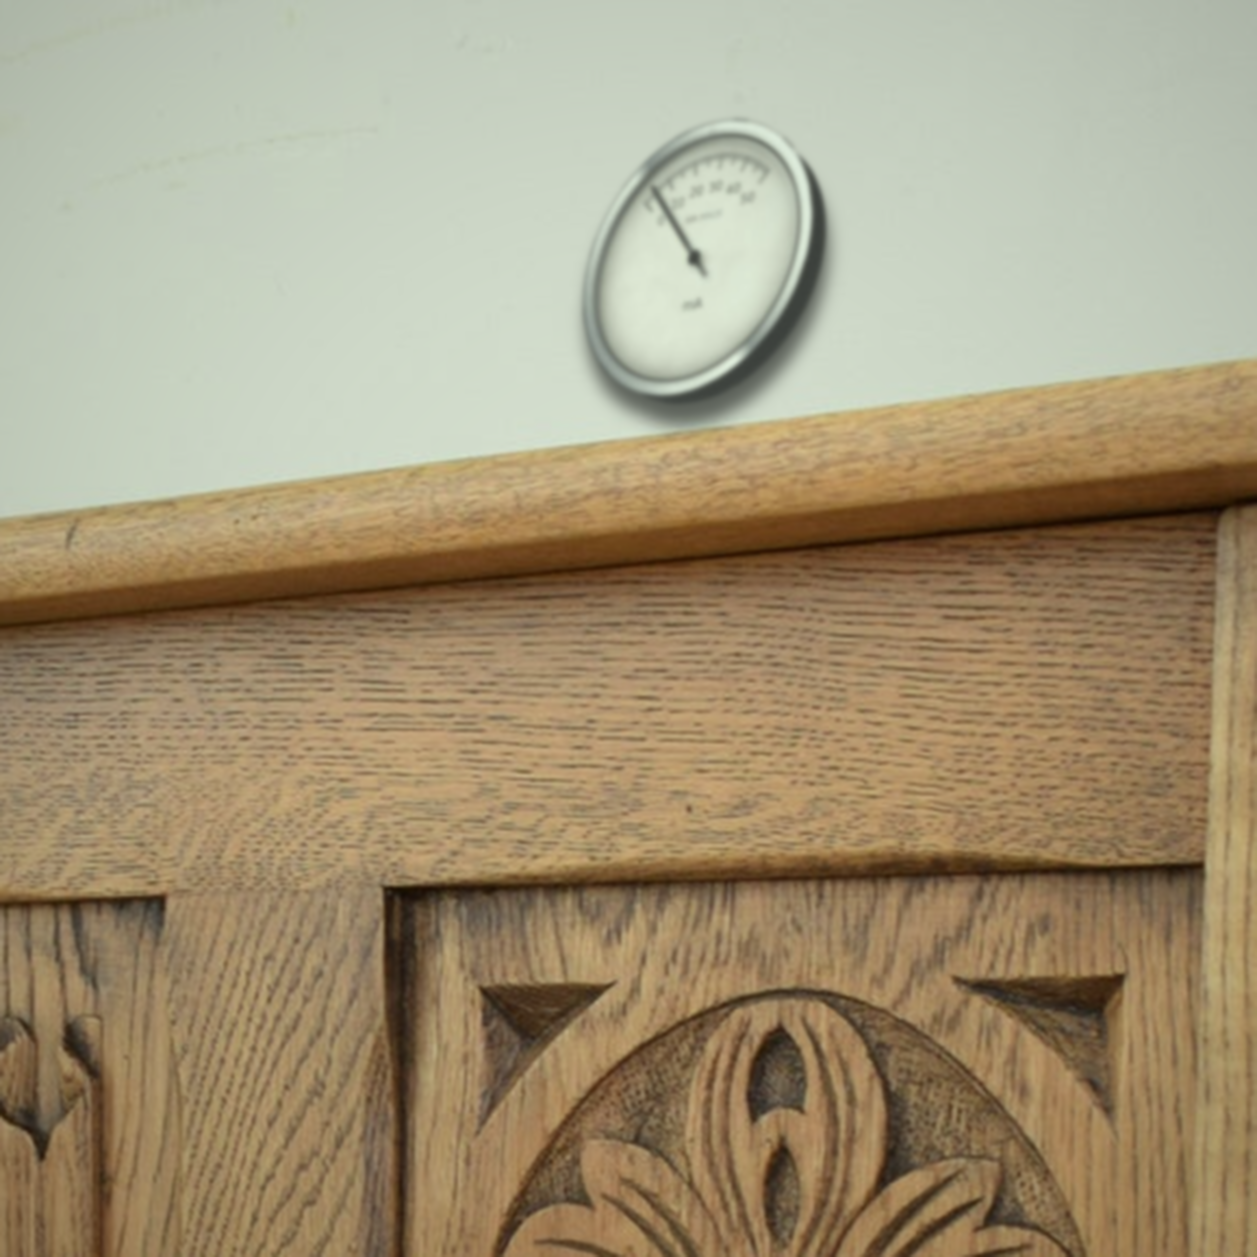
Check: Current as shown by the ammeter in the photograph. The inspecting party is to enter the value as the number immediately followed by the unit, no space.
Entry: 5mA
